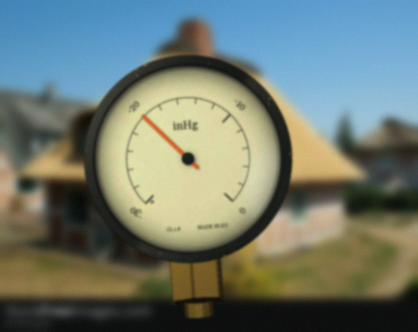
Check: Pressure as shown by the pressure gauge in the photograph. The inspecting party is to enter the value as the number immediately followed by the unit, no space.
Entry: -20inHg
